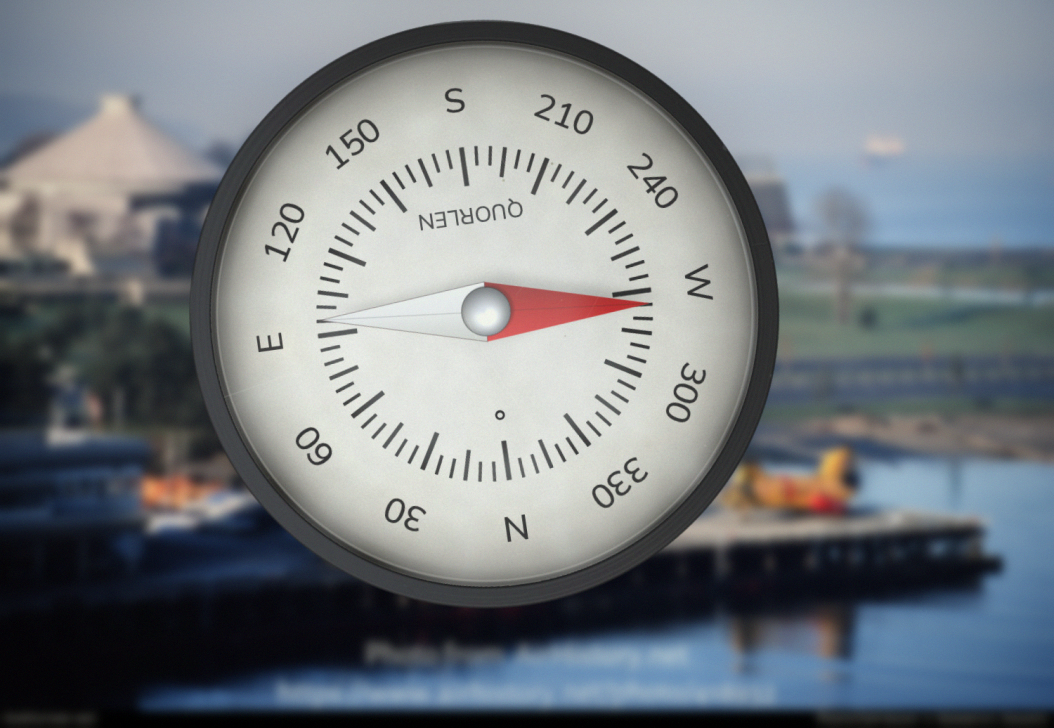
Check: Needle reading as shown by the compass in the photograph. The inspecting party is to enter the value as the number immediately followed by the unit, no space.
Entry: 275°
